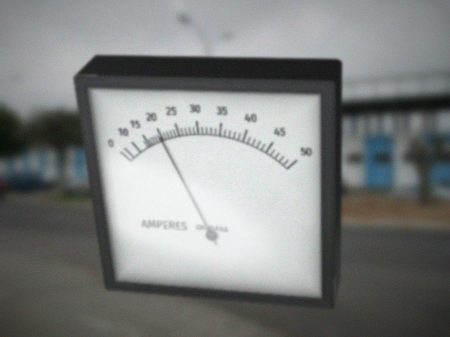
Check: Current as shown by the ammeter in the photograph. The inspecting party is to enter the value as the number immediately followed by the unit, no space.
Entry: 20A
